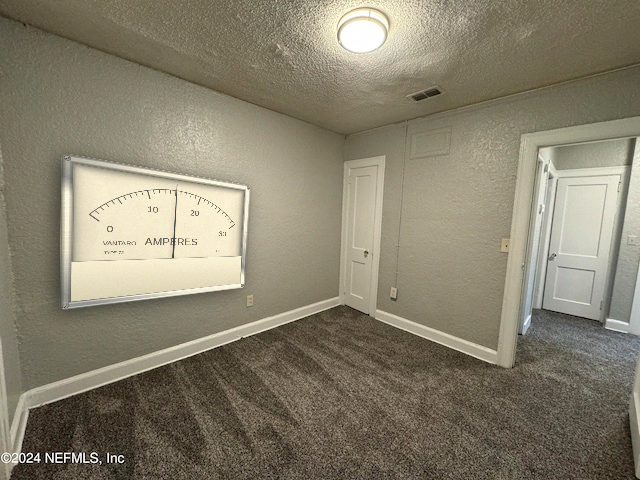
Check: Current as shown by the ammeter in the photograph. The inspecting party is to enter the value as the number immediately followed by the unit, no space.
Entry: 15A
